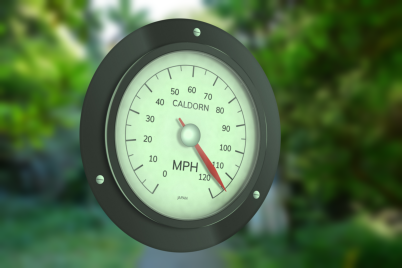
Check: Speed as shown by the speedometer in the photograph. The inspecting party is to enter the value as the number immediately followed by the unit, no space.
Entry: 115mph
